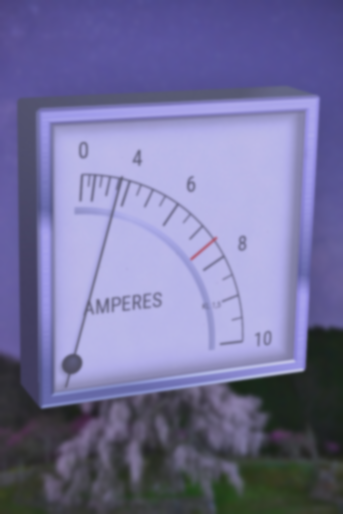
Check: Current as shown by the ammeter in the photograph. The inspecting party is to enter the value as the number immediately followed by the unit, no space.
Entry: 3.5A
